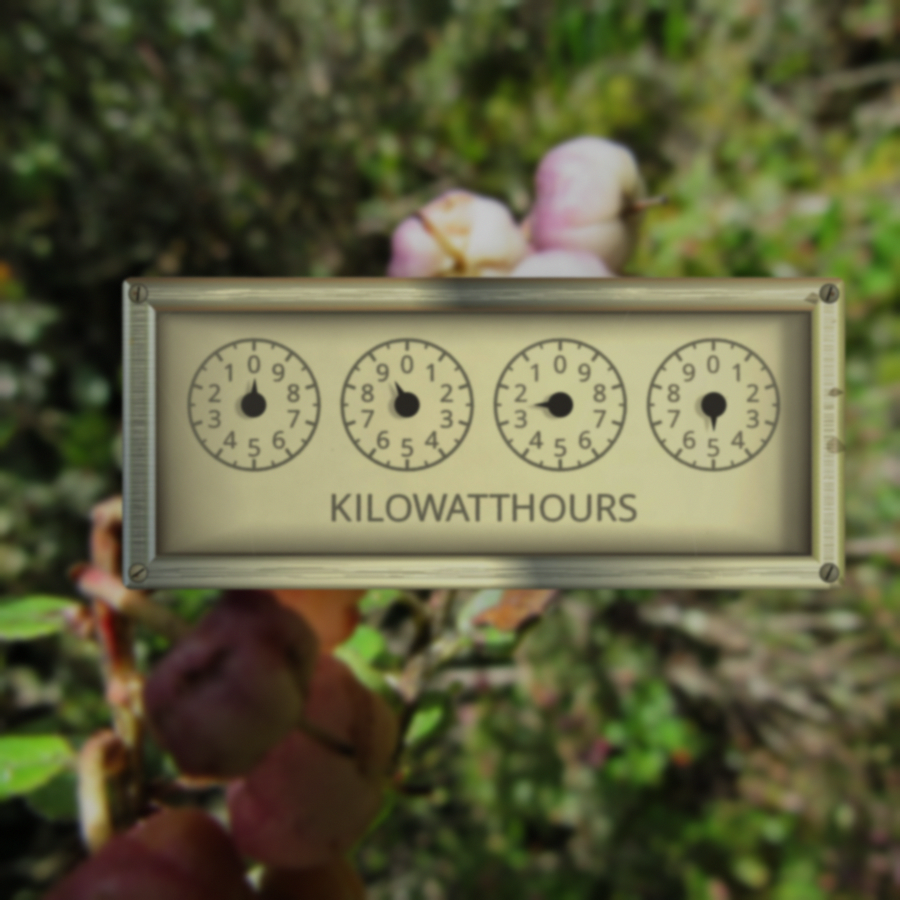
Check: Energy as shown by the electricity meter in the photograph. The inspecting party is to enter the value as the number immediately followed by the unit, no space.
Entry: 9925kWh
